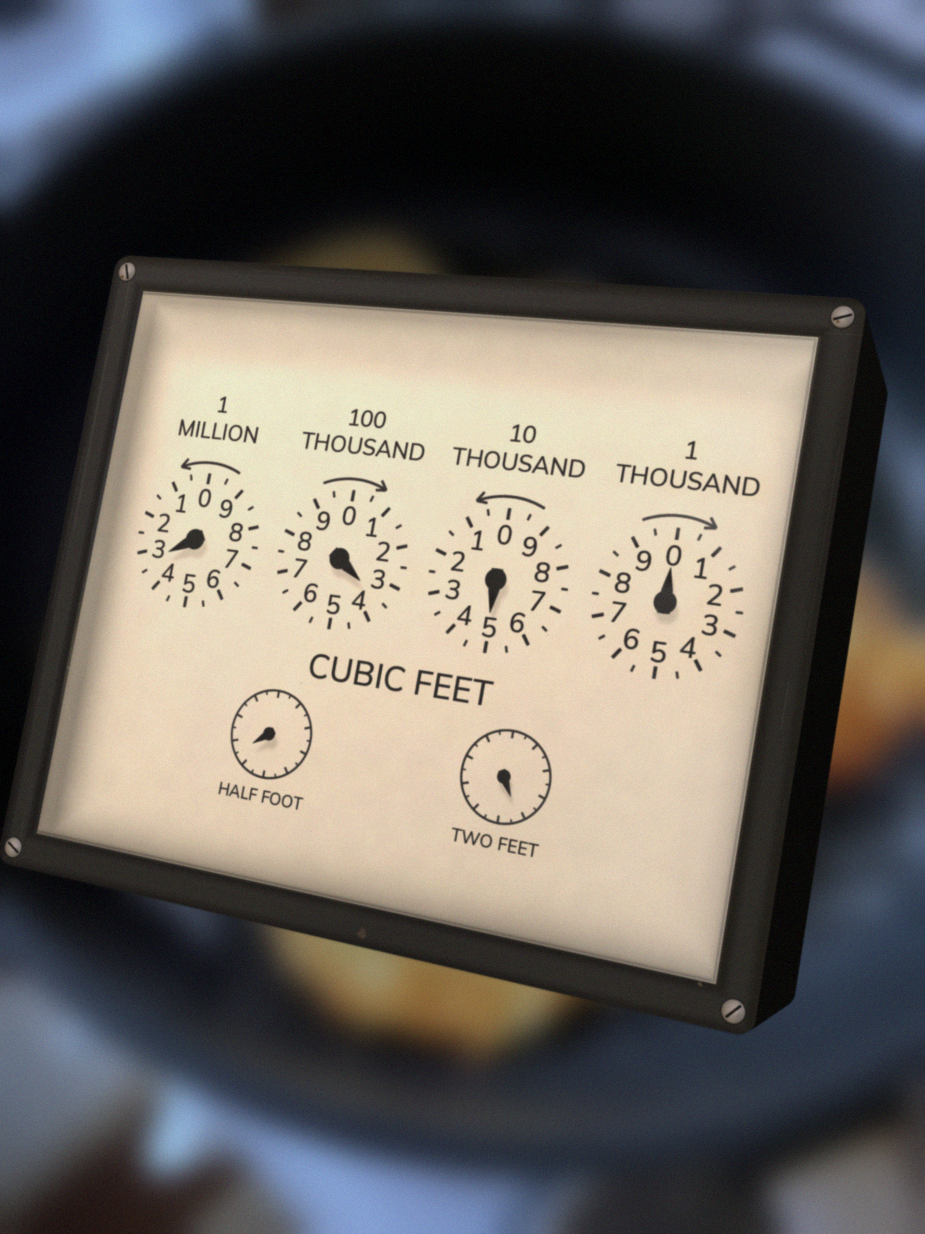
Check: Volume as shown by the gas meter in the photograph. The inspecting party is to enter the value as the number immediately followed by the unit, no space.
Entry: 335000ft³
